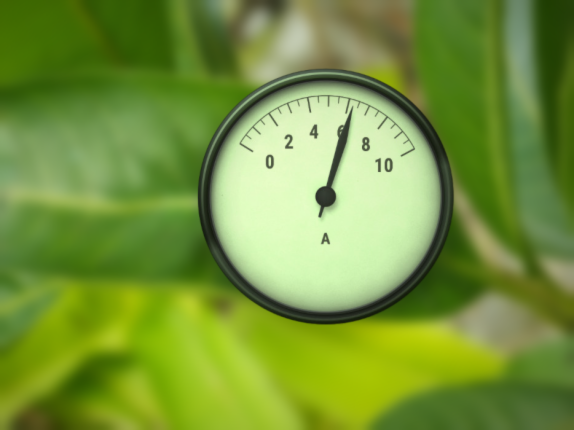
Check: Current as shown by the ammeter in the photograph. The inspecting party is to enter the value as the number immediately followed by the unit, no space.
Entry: 6.25A
